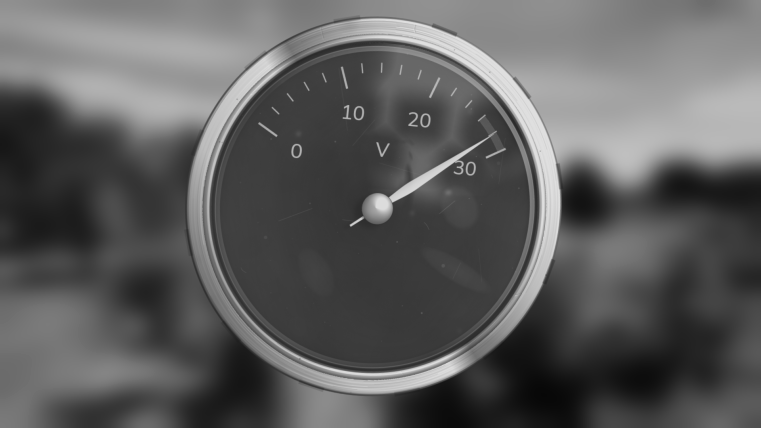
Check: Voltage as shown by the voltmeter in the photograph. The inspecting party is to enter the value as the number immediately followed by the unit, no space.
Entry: 28V
